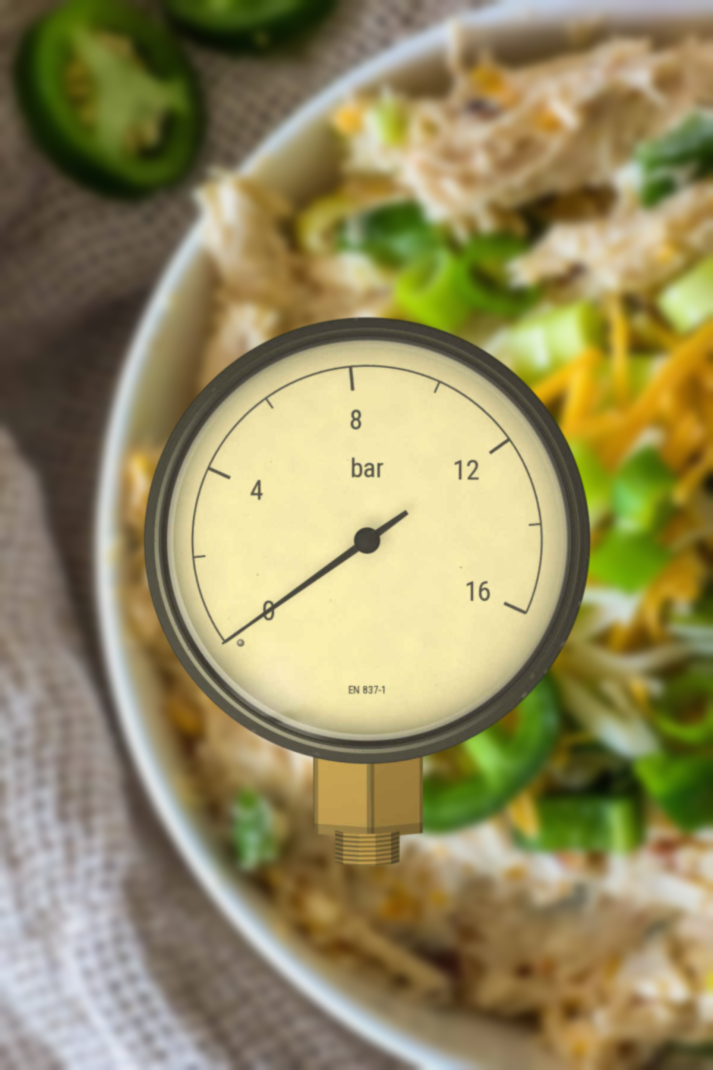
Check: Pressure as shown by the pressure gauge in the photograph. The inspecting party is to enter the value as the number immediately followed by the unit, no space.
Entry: 0bar
